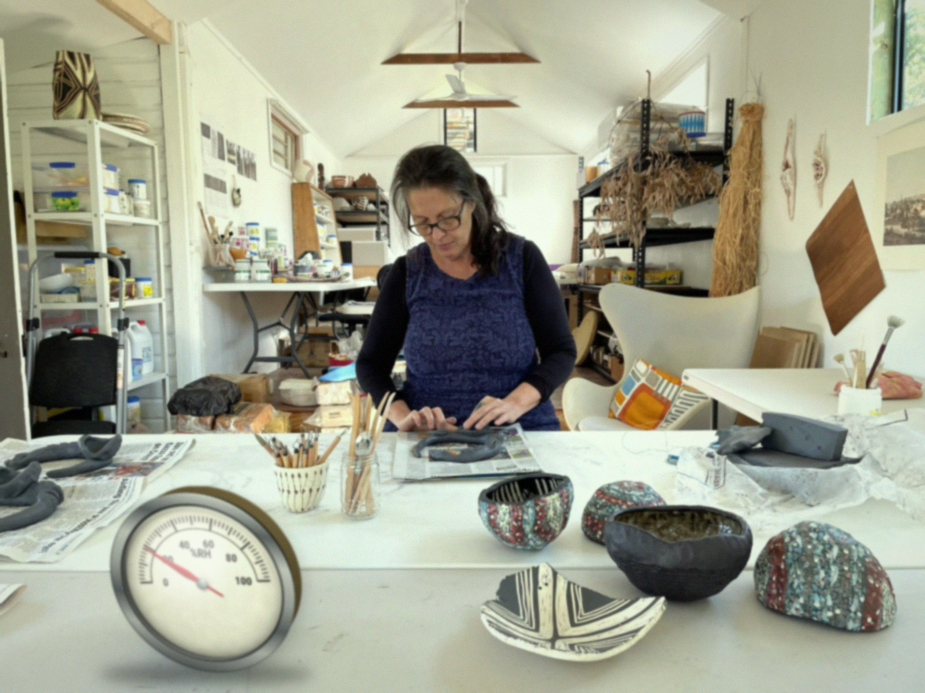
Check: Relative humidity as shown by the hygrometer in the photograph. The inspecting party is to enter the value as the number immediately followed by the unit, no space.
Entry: 20%
